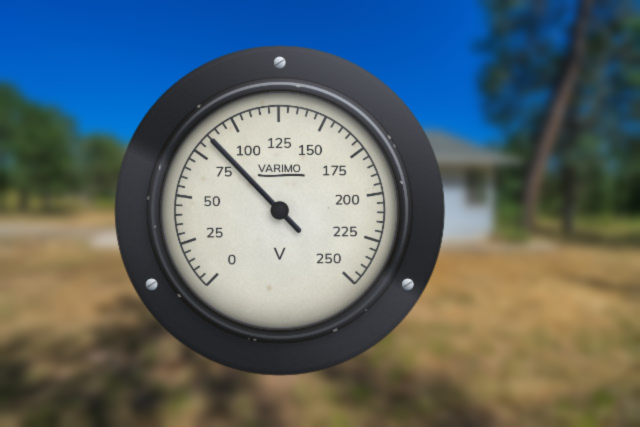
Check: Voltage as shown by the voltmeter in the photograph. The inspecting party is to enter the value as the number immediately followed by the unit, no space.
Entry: 85V
